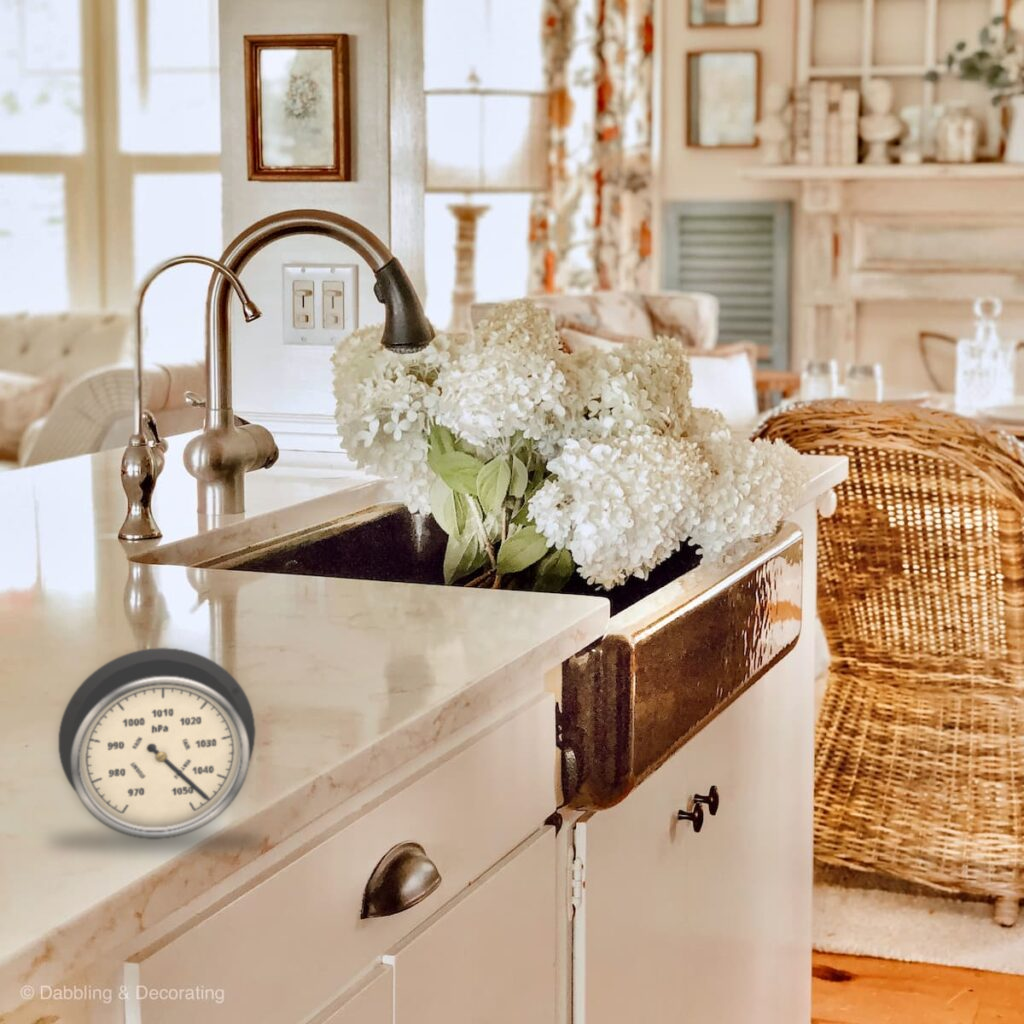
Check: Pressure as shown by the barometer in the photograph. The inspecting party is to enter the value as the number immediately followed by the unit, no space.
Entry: 1046hPa
